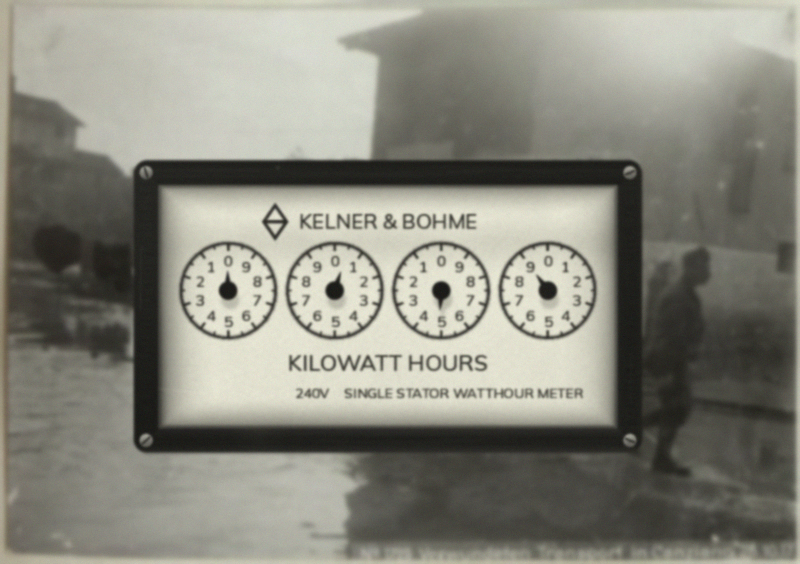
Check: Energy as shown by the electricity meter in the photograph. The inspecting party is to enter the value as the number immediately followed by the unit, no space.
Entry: 49kWh
